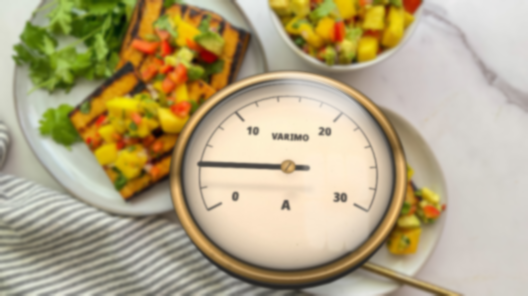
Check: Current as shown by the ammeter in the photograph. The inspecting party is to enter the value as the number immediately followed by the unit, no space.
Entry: 4A
